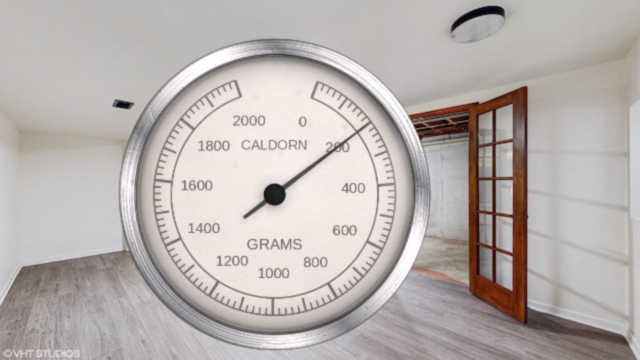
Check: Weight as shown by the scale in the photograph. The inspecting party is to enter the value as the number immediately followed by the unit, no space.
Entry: 200g
